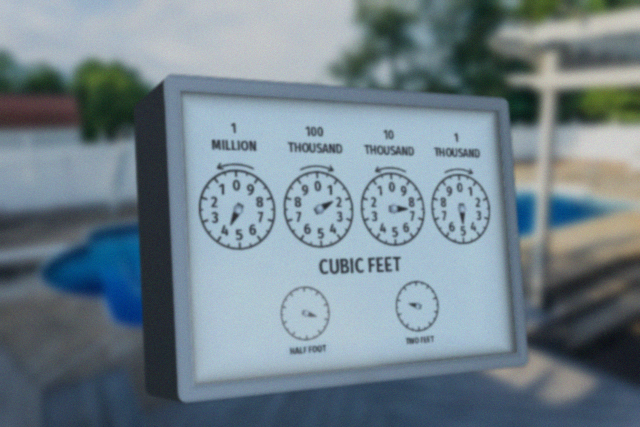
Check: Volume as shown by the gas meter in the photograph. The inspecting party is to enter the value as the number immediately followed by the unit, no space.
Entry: 417500ft³
